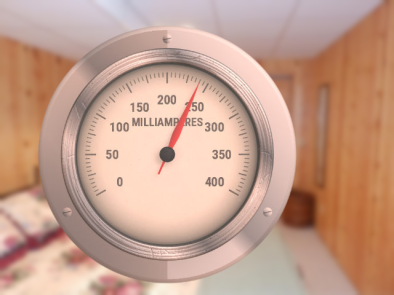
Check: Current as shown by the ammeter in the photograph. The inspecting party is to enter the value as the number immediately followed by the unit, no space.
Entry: 240mA
